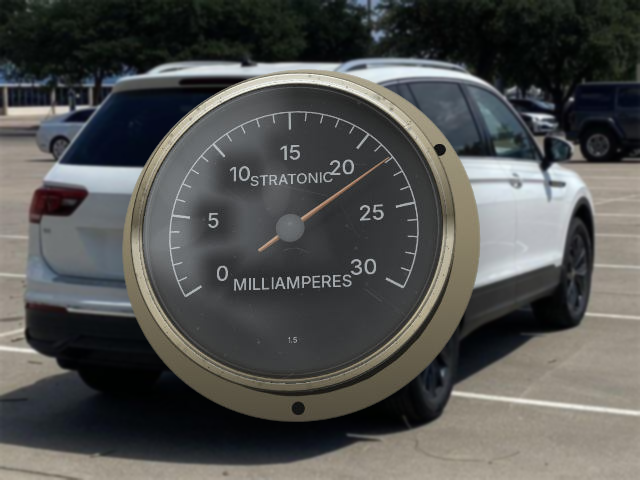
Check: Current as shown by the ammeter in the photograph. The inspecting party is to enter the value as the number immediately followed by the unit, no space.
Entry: 22mA
